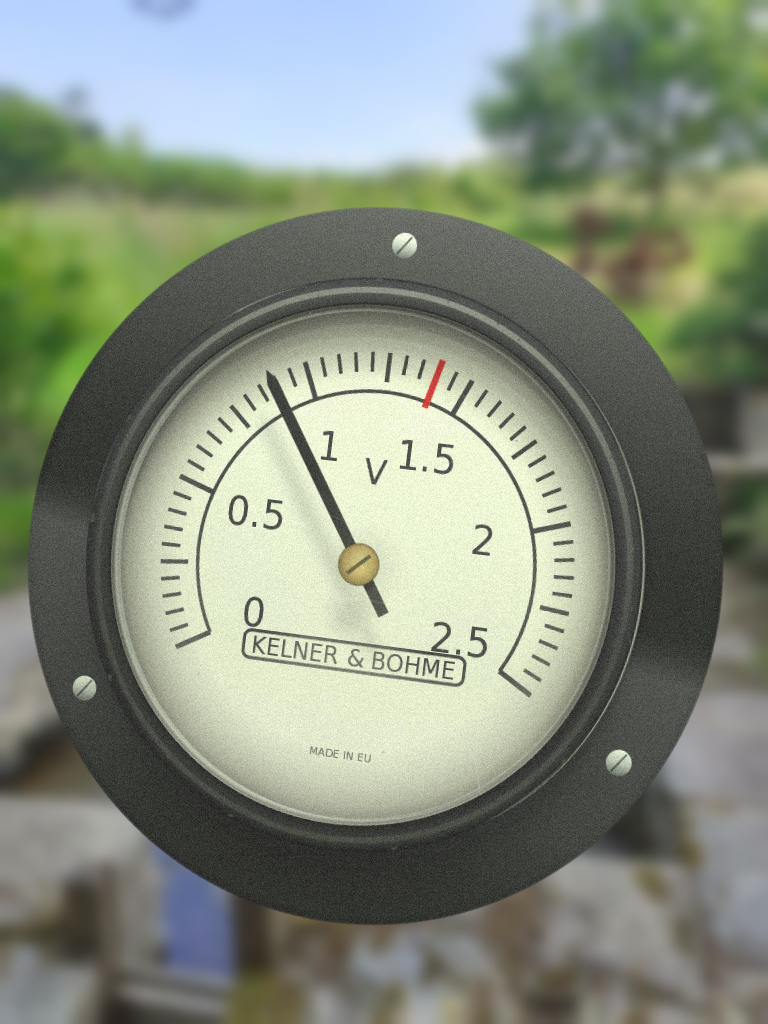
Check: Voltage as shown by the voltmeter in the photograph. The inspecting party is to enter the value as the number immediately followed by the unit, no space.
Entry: 0.9V
